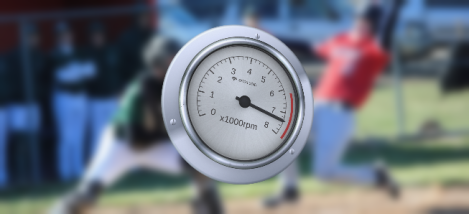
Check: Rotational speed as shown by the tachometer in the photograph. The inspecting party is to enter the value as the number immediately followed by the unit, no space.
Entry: 7400rpm
